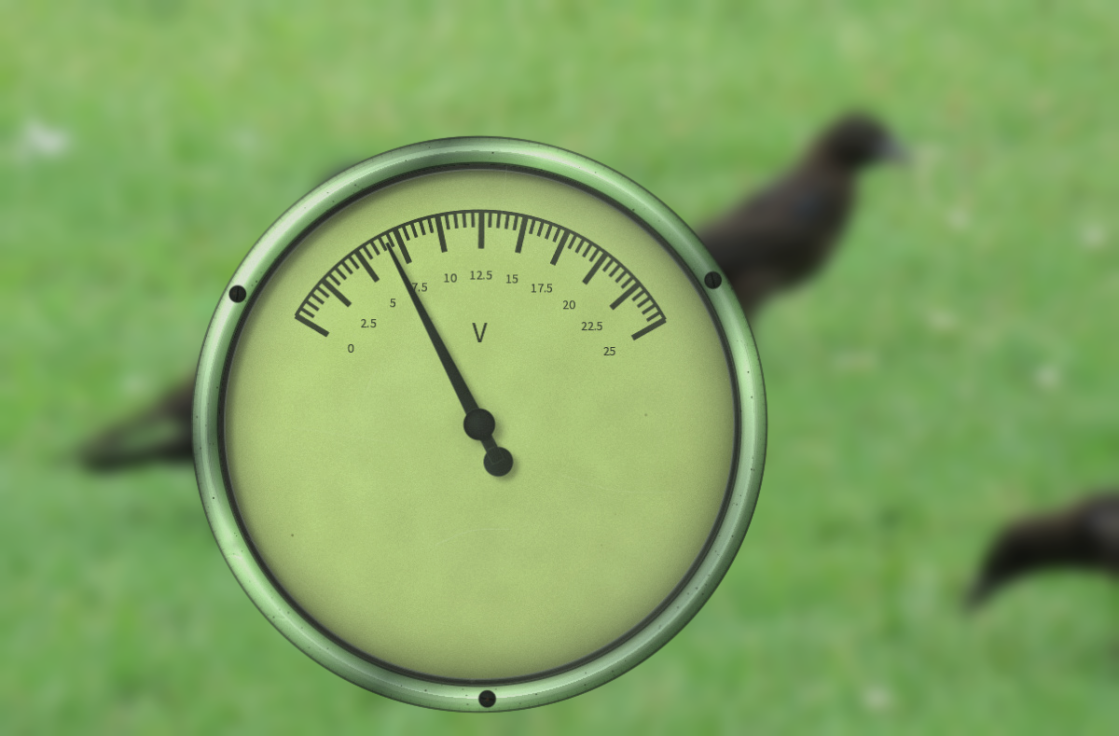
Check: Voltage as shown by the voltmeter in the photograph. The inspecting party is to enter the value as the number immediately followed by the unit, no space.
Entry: 6.75V
